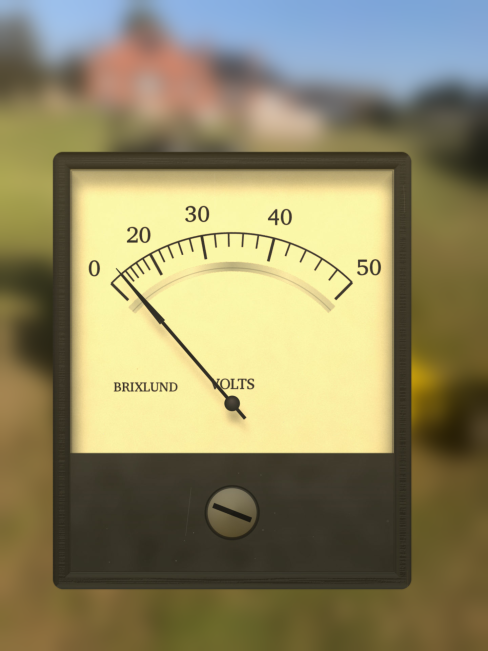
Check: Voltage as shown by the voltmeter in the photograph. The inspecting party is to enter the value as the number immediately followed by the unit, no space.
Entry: 10V
